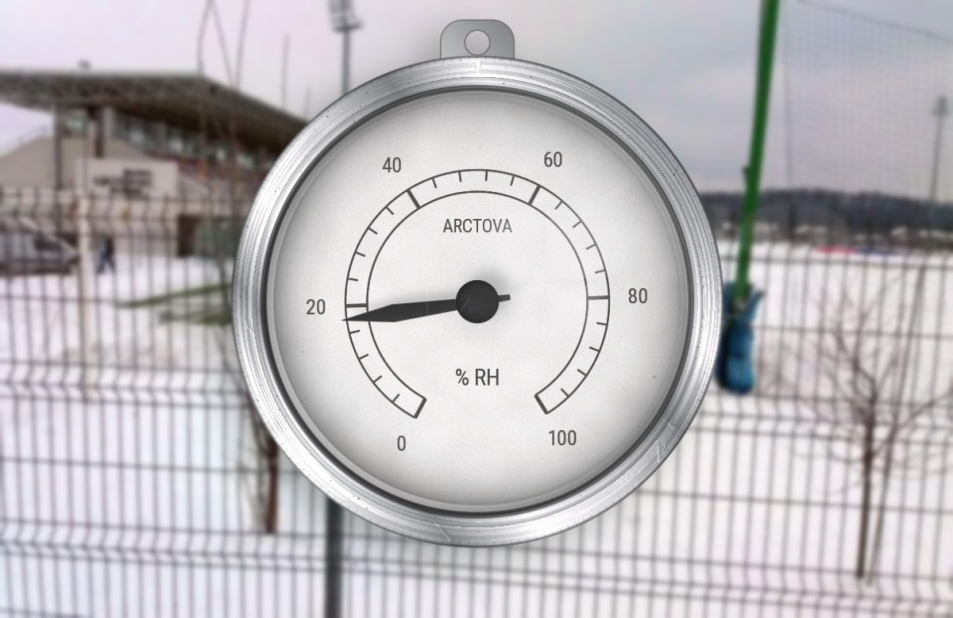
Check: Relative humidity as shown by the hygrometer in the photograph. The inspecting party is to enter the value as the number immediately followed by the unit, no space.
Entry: 18%
